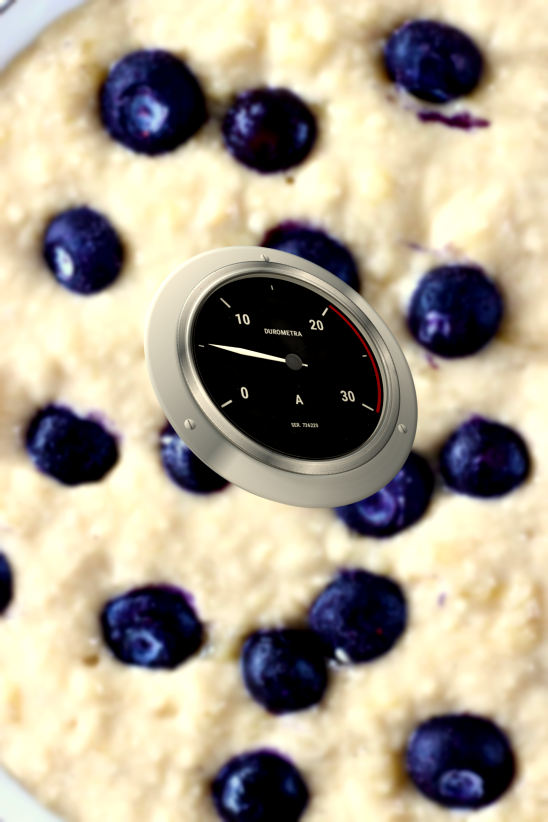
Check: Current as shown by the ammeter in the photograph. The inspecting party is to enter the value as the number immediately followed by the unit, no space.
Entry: 5A
